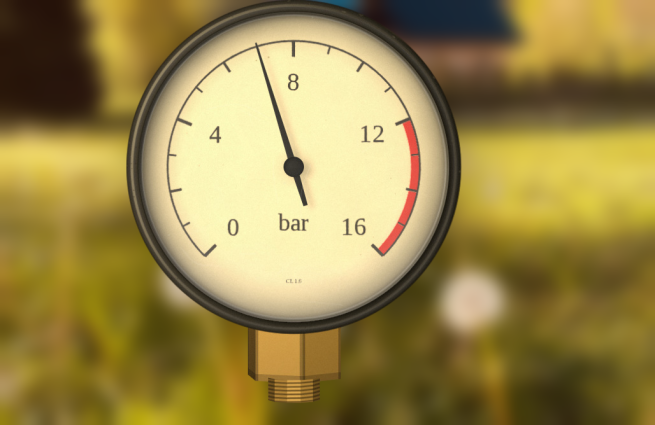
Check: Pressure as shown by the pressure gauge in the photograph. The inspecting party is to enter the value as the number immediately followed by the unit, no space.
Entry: 7bar
